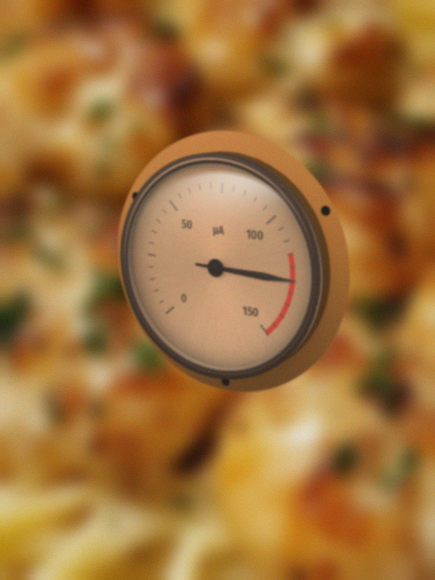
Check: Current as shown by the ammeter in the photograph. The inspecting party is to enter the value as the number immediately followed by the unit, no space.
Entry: 125µA
